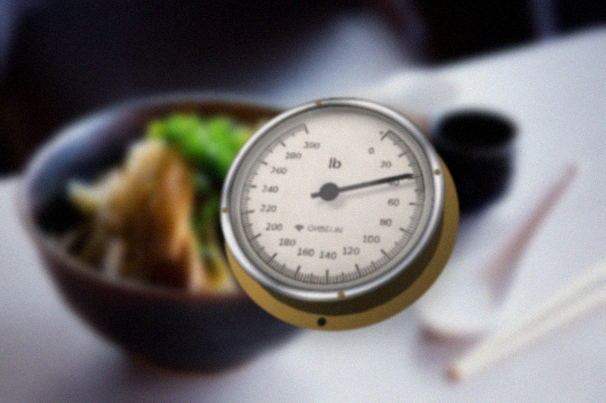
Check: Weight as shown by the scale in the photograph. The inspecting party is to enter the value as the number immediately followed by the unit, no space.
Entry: 40lb
